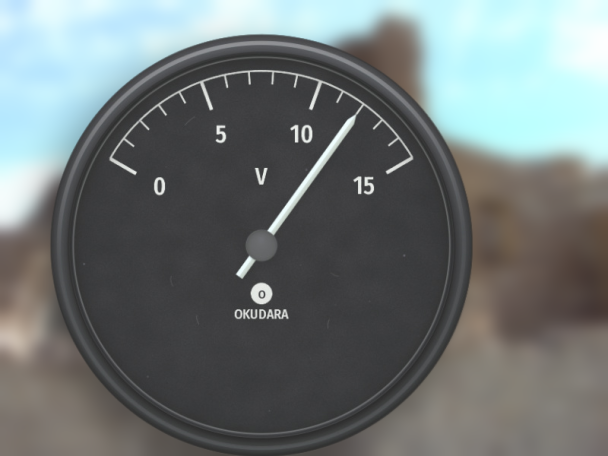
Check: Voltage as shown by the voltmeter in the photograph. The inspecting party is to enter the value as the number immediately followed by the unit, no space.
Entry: 12V
